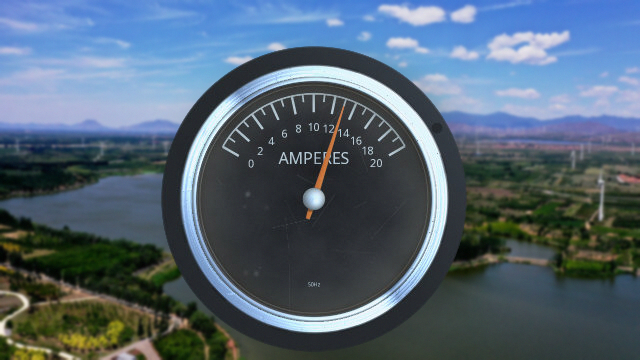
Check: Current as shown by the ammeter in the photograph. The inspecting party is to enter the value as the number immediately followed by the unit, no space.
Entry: 13A
